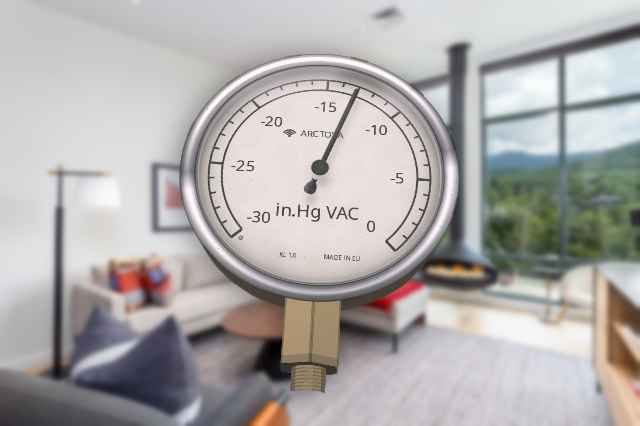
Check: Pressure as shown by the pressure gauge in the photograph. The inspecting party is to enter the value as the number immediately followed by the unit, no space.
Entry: -13inHg
